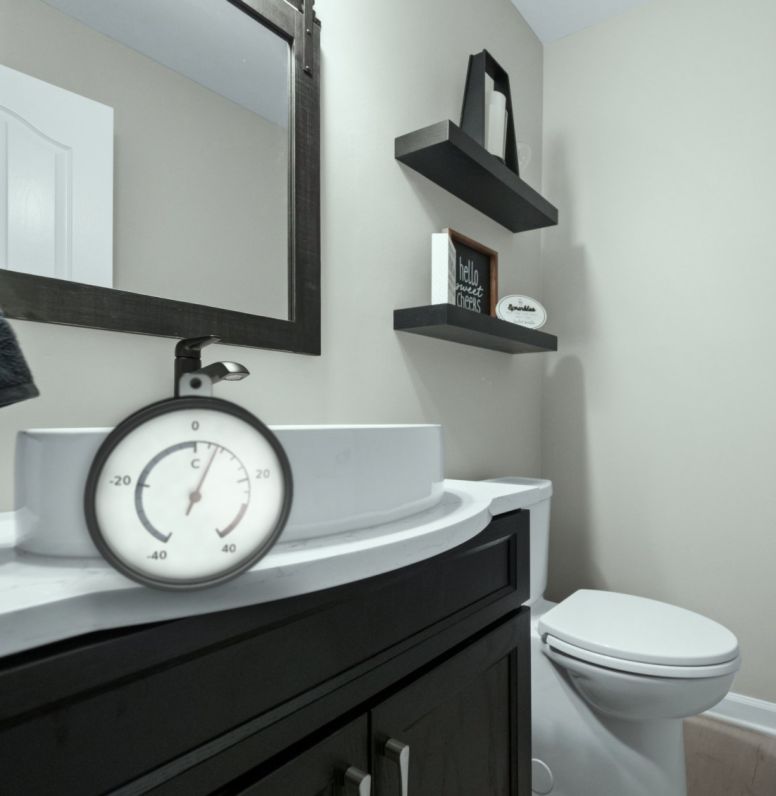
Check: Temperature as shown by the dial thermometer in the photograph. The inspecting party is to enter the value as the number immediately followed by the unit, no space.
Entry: 6°C
